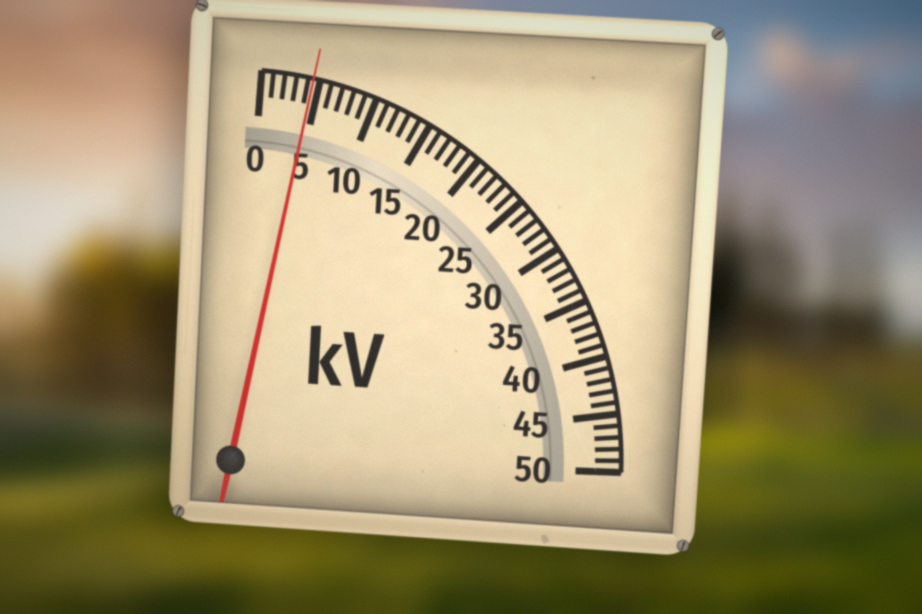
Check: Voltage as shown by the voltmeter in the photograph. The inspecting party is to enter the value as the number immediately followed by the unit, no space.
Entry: 4.5kV
